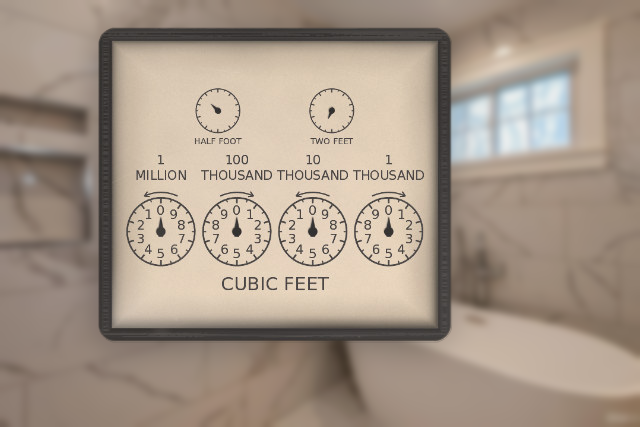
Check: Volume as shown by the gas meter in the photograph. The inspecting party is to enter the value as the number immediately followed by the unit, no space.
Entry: 0ft³
